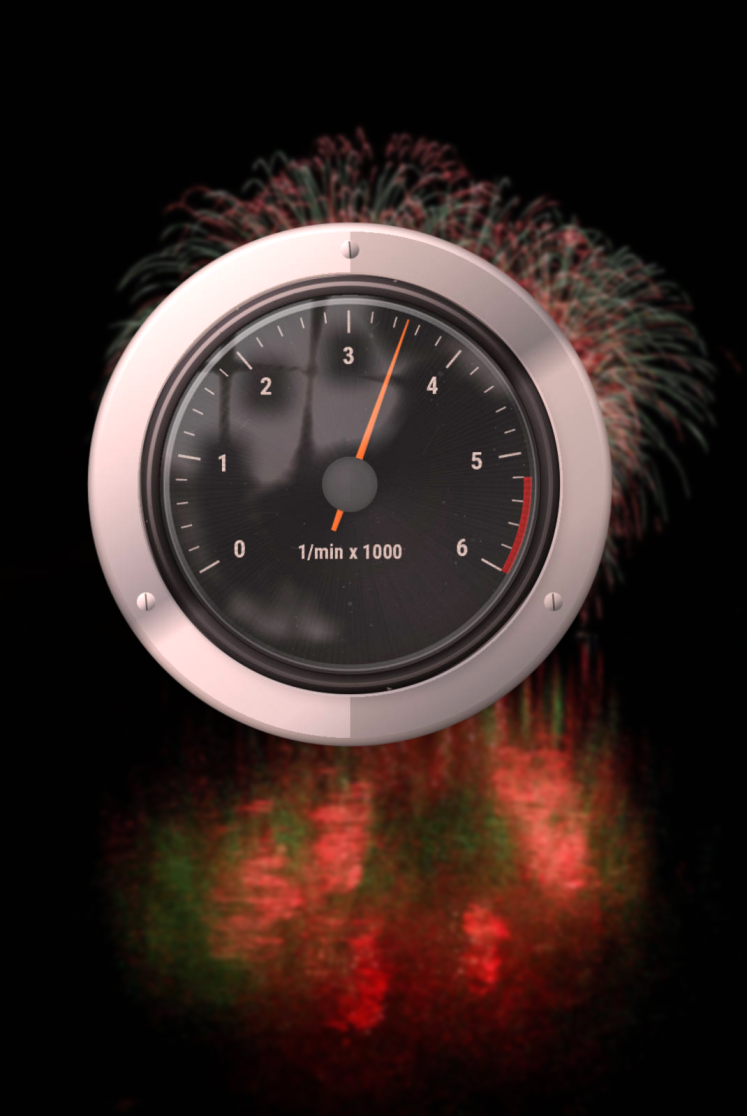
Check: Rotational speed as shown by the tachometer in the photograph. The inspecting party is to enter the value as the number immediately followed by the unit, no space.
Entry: 3500rpm
